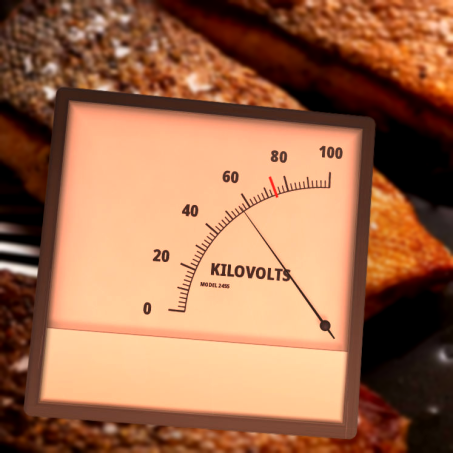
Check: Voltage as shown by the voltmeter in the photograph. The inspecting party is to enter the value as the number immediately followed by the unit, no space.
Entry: 56kV
